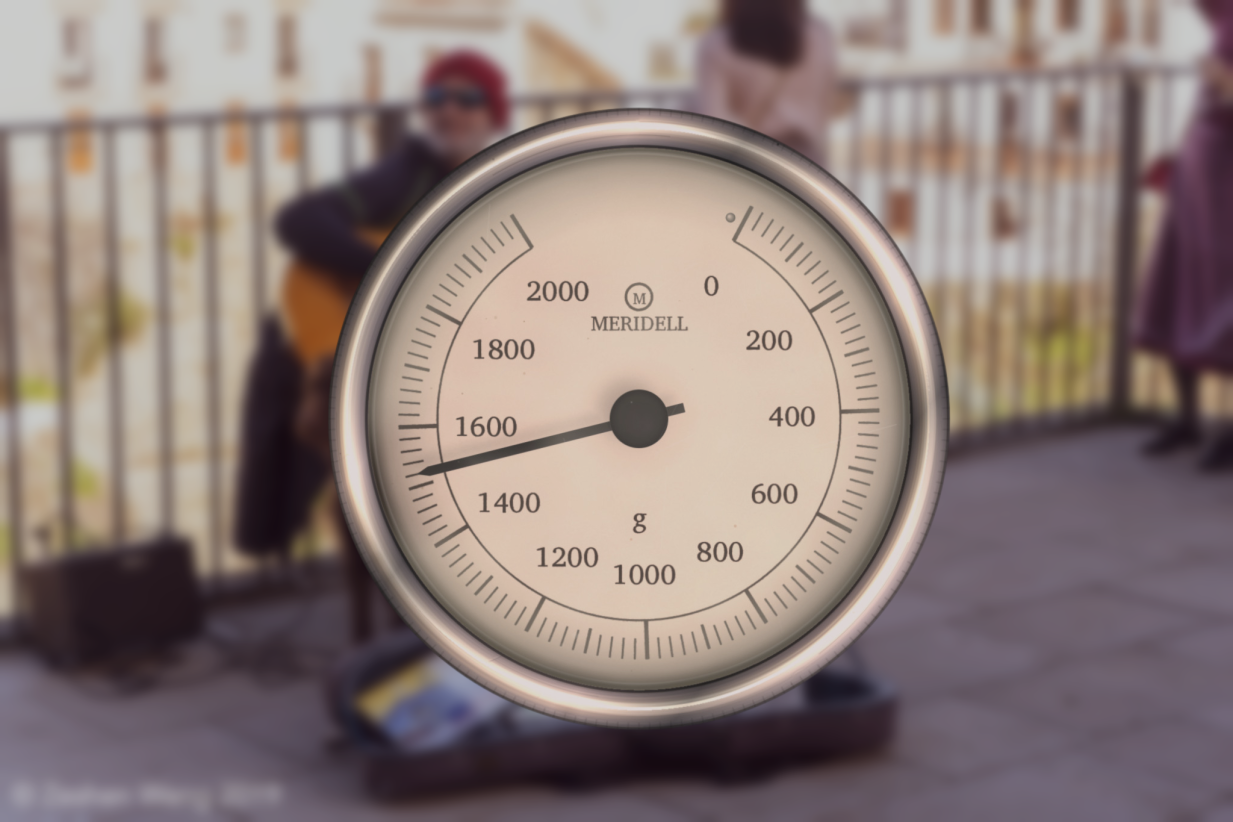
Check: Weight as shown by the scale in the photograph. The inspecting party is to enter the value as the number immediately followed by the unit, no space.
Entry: 1520g
